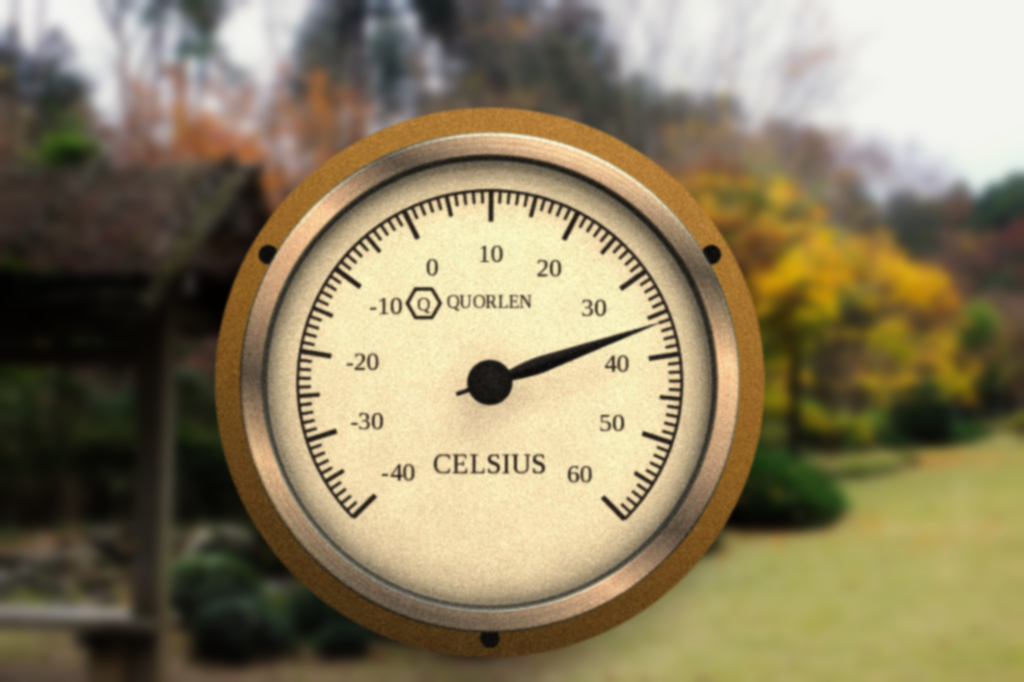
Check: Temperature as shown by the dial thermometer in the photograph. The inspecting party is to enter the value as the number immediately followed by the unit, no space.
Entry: 36°C
